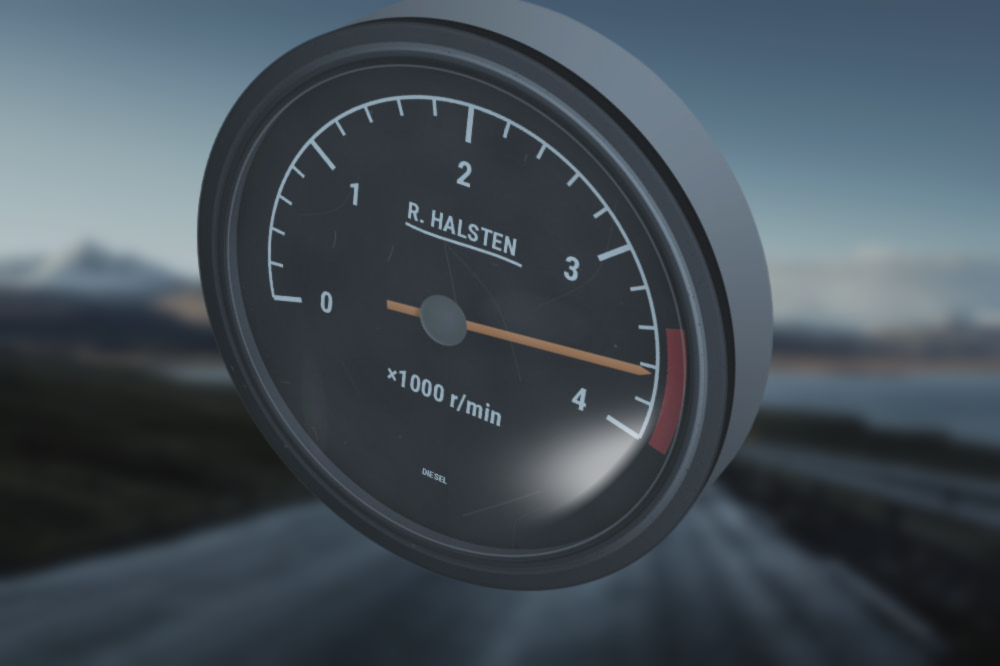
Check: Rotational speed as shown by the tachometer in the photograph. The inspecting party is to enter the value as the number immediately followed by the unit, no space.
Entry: 3600rpm
